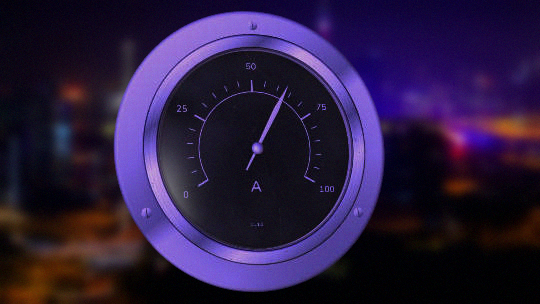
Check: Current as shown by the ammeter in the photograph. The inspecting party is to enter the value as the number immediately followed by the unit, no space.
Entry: 62.5A
